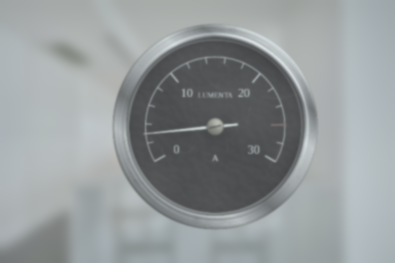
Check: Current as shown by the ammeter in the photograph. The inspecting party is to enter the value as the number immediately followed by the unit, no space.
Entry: 3A
